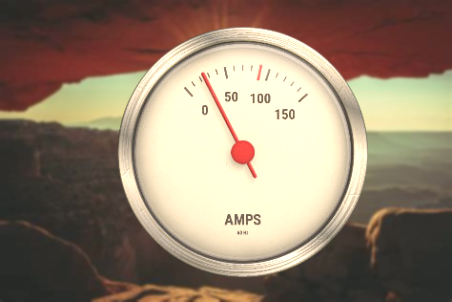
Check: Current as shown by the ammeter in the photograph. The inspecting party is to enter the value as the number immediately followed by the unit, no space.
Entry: 25A
